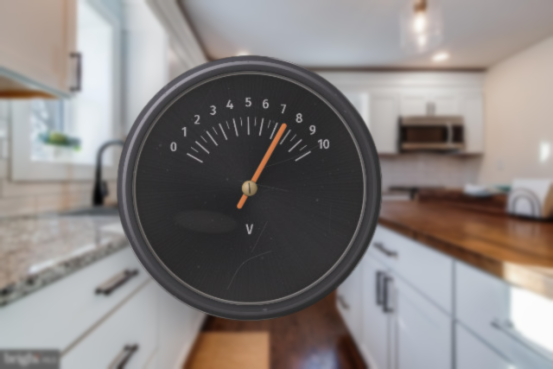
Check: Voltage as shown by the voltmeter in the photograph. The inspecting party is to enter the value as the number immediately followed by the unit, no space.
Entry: 7.5V
